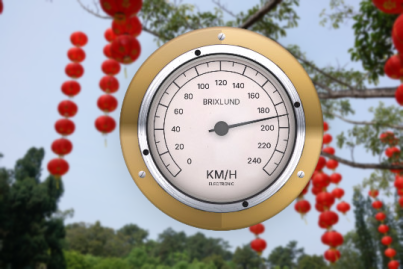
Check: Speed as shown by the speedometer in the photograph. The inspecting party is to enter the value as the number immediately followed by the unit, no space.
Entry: 190km/h
